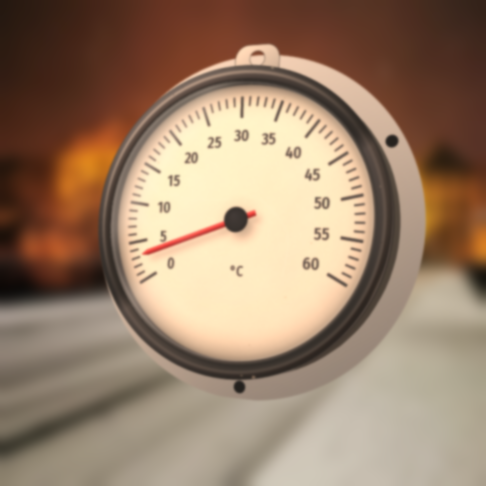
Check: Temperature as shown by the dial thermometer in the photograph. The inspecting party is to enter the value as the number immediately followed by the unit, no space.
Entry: 3°C
